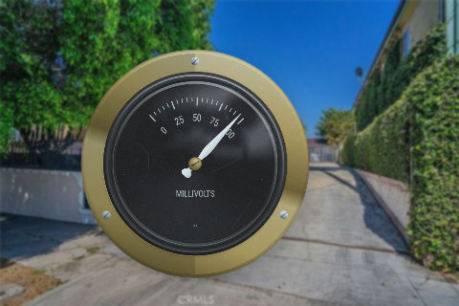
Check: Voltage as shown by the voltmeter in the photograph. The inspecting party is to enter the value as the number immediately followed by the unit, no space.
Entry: 95mV
